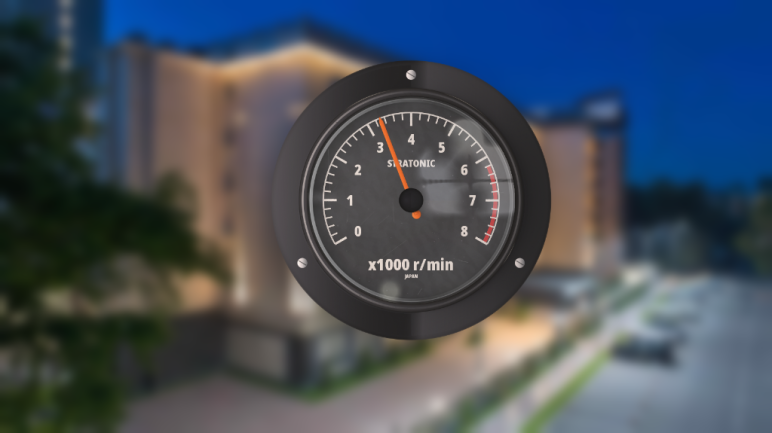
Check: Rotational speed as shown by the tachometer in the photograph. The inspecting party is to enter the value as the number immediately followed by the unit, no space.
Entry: 3300rpm
